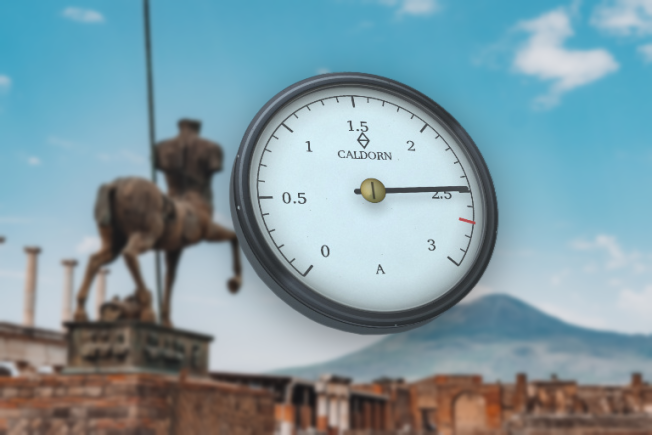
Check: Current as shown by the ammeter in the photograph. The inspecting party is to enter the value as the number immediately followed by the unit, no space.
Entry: 2.5A
